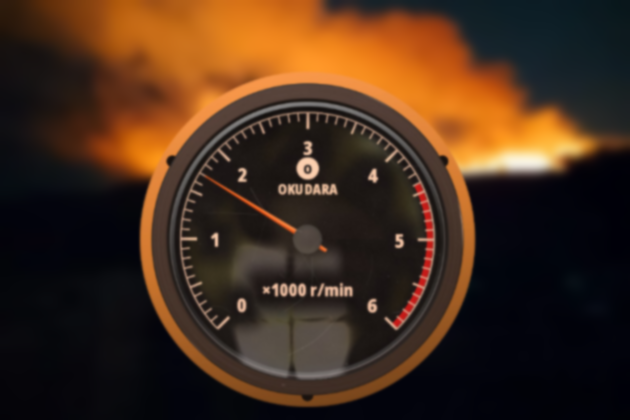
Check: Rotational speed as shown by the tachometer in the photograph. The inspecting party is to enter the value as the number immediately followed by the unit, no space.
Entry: 1700rpm
